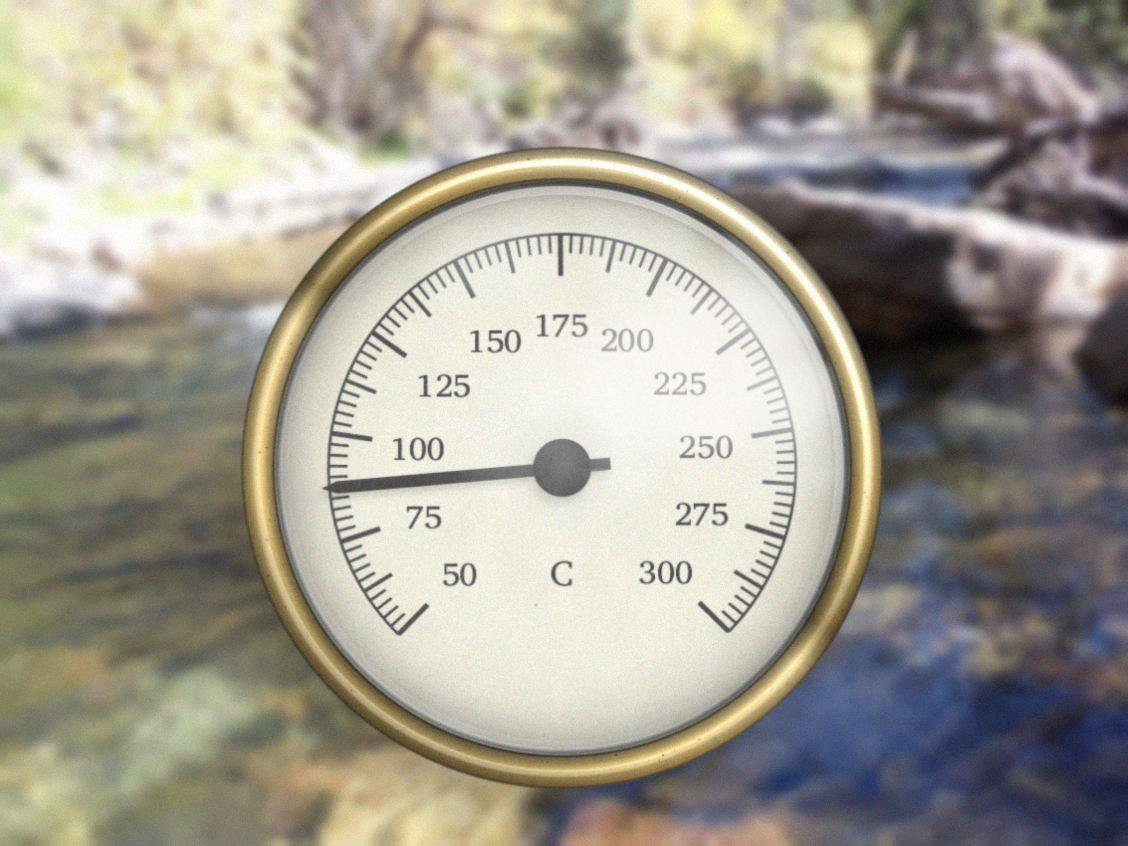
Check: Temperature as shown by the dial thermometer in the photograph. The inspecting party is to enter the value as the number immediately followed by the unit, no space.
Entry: 87.5°C
